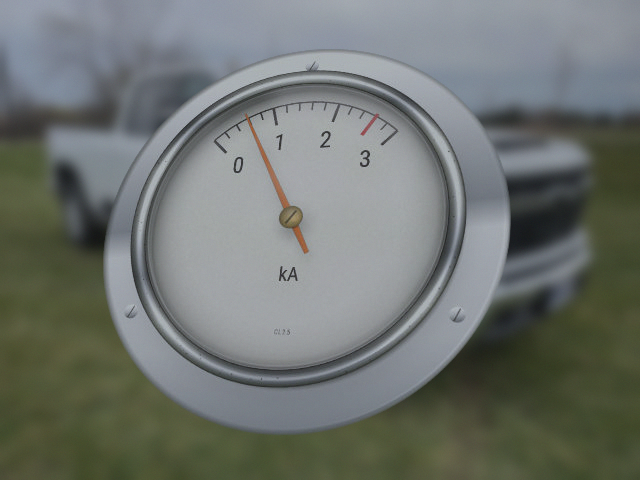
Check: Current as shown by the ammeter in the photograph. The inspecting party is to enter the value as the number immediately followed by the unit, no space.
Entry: 0.6kA
